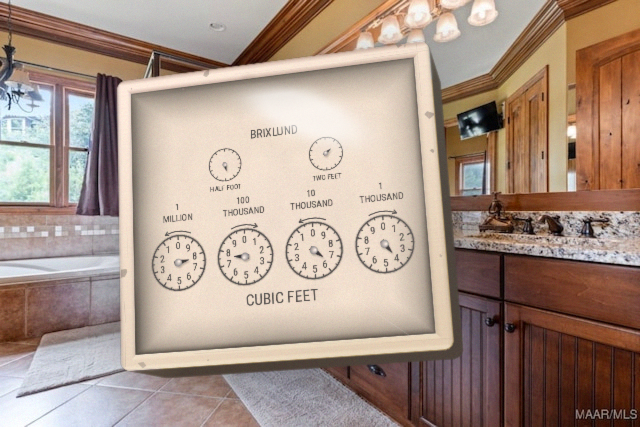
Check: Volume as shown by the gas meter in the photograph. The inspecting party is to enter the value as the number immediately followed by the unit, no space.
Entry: 776400ft³
